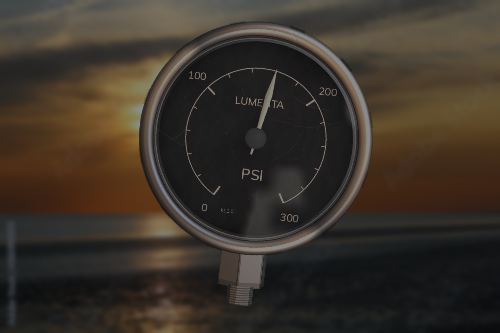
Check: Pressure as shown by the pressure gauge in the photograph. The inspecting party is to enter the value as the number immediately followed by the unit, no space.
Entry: 160psi
